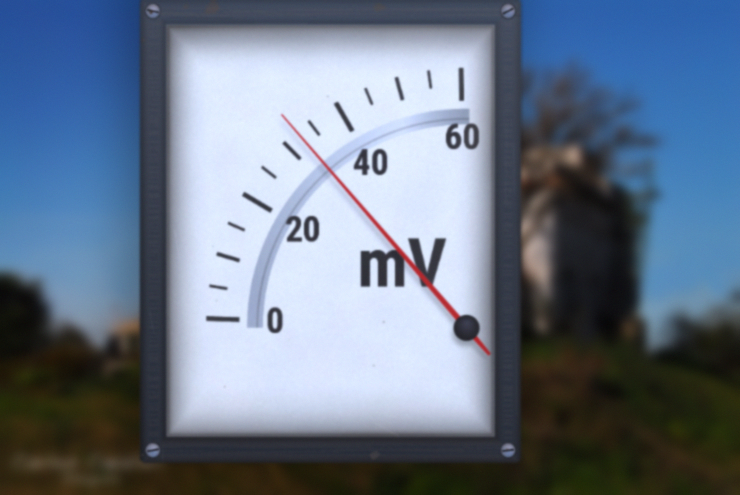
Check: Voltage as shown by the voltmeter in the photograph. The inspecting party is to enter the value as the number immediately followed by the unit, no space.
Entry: 32.5mV
